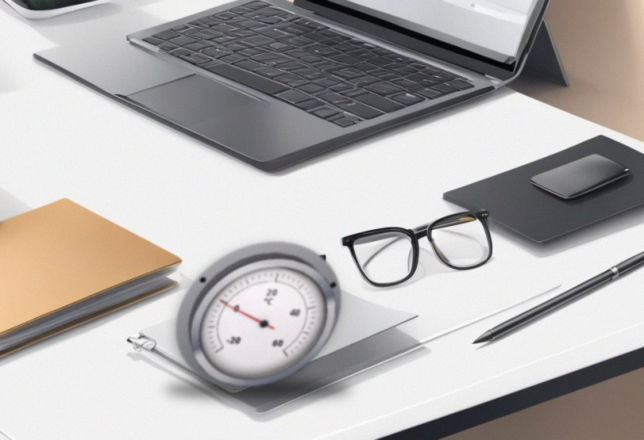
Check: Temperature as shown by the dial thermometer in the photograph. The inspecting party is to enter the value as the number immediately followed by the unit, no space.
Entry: 0°C
